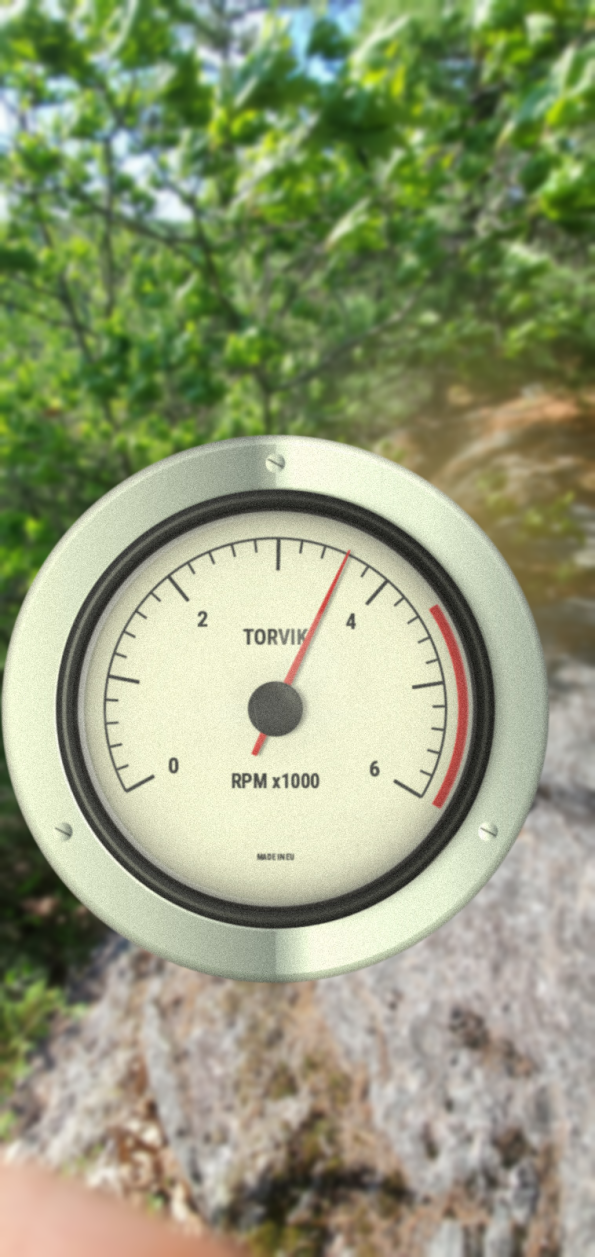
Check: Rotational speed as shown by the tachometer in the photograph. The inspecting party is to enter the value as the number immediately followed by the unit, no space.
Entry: 3600rpm
